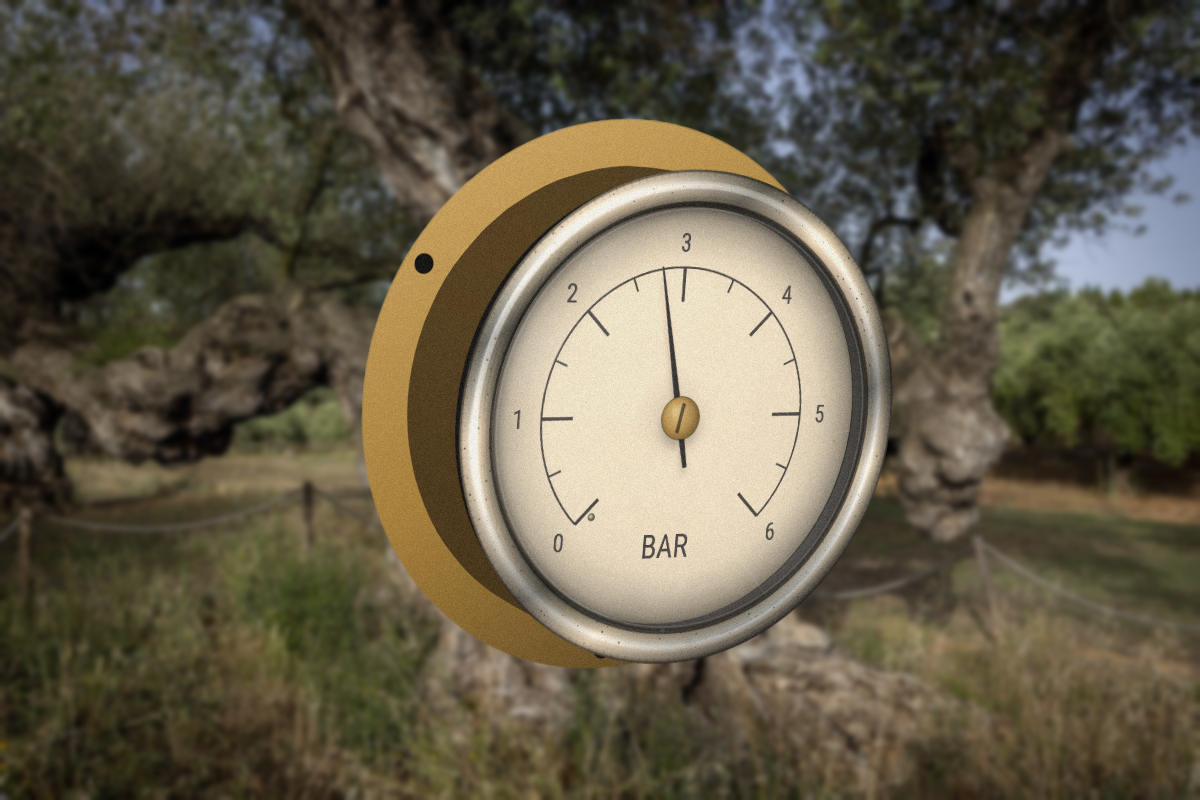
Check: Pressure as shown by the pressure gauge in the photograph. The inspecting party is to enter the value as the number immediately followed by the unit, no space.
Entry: 2.75bar
